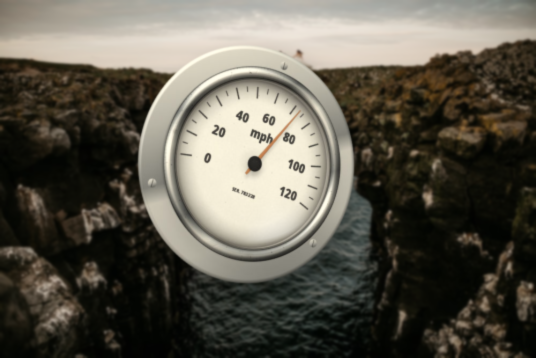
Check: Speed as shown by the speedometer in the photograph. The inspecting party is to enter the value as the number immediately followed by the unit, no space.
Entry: 72.5mph
